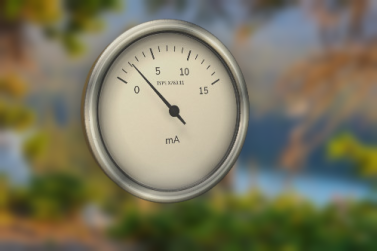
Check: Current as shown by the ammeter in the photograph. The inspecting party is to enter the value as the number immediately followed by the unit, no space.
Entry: 2mA
